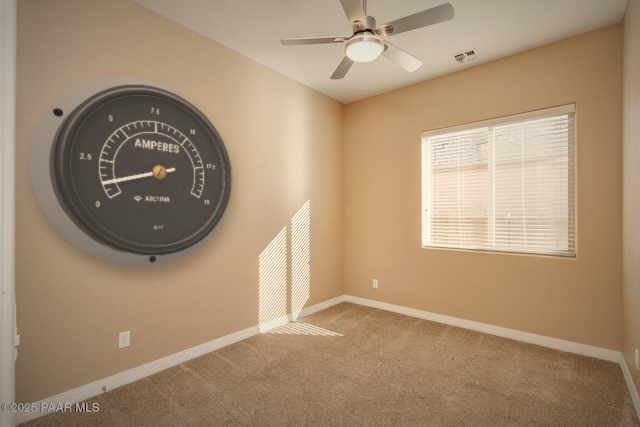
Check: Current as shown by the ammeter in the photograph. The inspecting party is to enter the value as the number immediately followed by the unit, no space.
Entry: 1A
